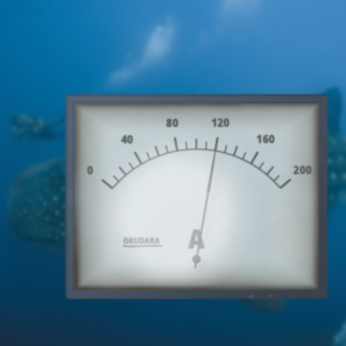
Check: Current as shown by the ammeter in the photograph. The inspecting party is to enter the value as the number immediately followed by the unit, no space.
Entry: 120A
